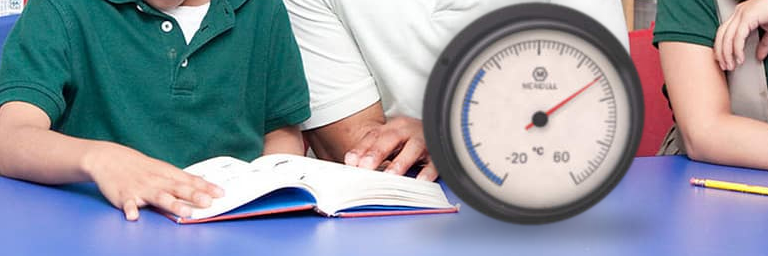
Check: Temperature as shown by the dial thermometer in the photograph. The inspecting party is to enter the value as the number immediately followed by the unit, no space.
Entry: 35°C
